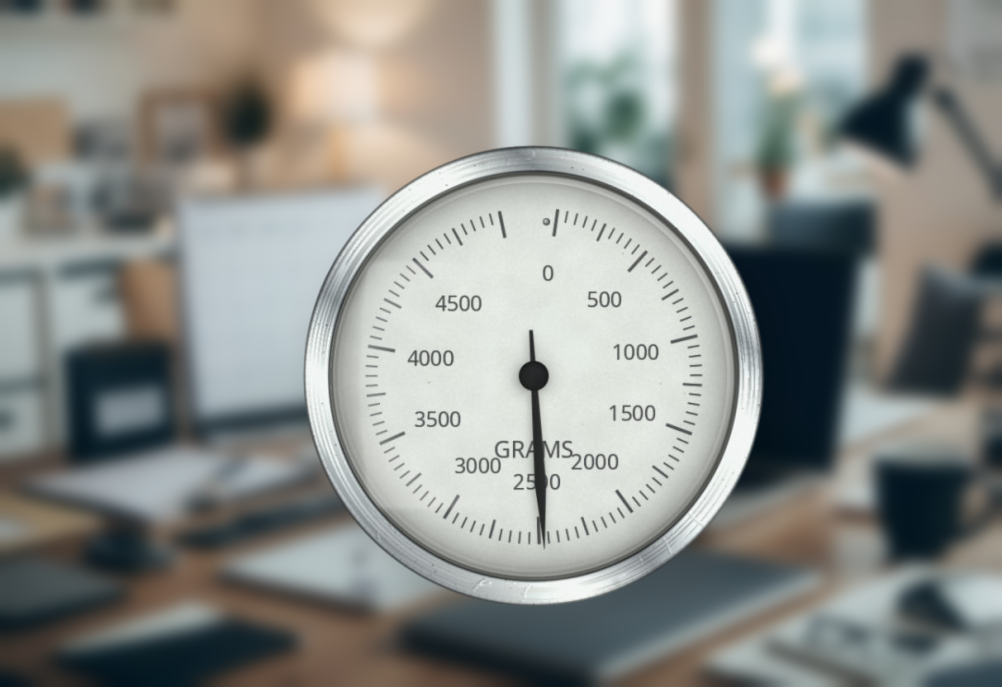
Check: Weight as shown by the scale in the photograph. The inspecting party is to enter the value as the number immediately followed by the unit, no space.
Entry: 2475g
